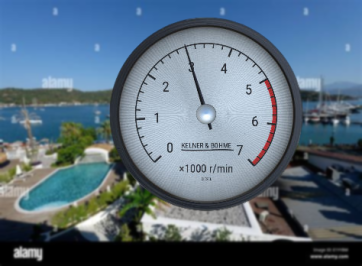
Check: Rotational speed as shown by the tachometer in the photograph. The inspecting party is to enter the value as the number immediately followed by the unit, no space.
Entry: 3000rpm
